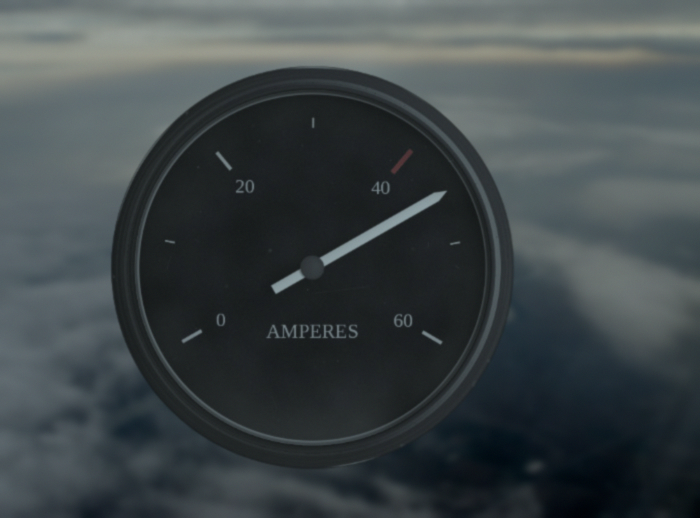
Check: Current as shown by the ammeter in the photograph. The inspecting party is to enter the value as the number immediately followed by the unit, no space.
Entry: 45A
